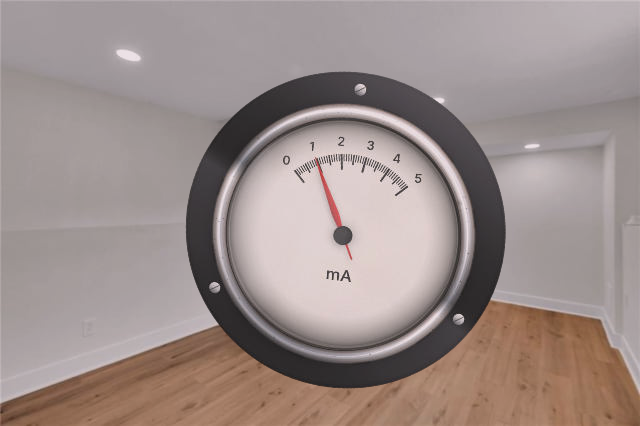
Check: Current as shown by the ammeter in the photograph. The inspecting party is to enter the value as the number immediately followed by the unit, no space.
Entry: 1mA
